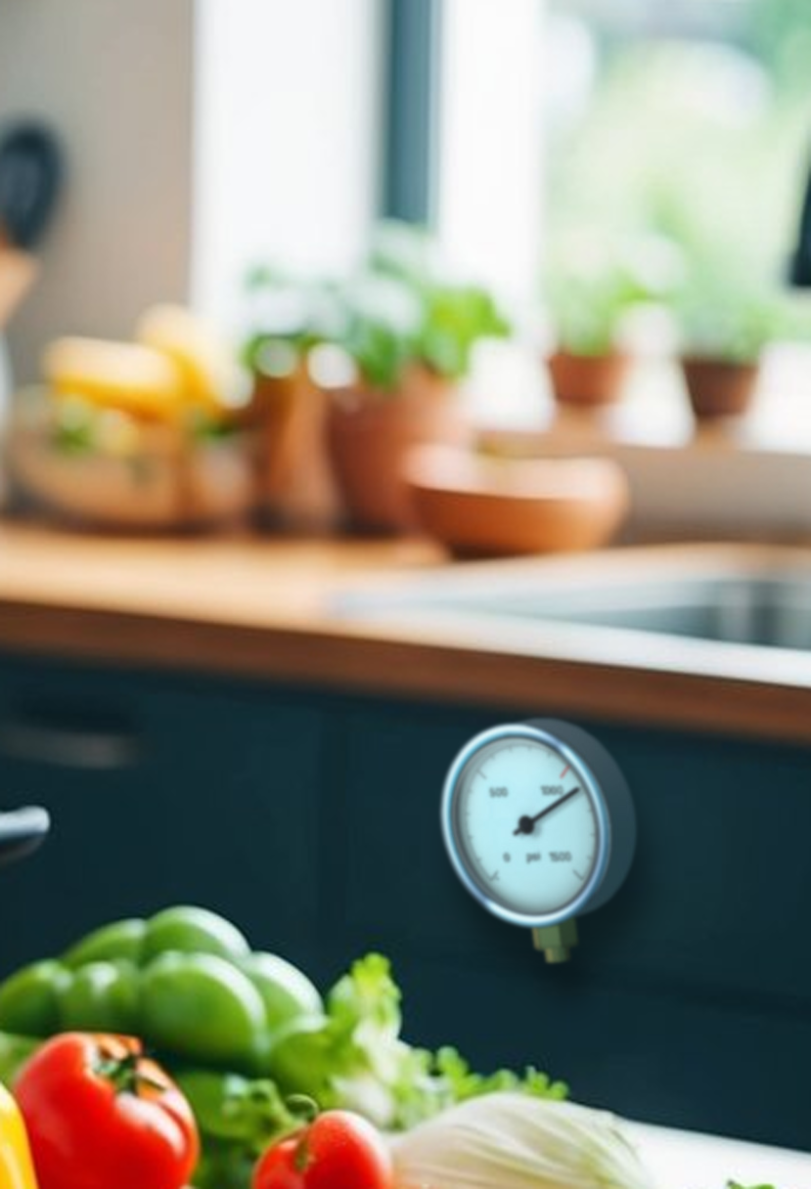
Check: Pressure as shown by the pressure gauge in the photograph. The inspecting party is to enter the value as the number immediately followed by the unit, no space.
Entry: 1100psi
